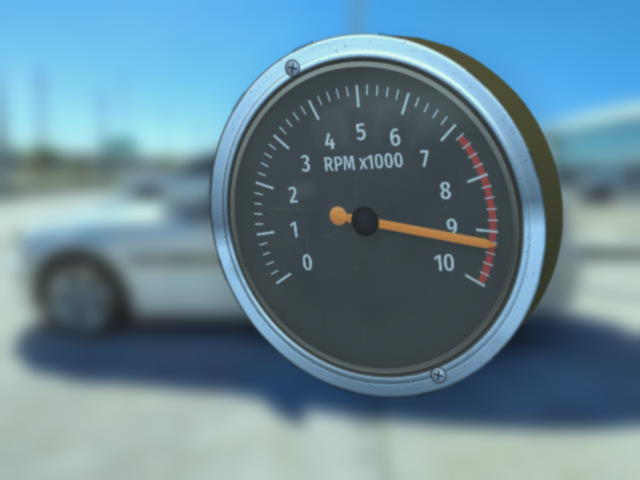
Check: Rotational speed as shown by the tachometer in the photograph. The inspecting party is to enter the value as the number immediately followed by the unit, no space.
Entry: 9200rpm
